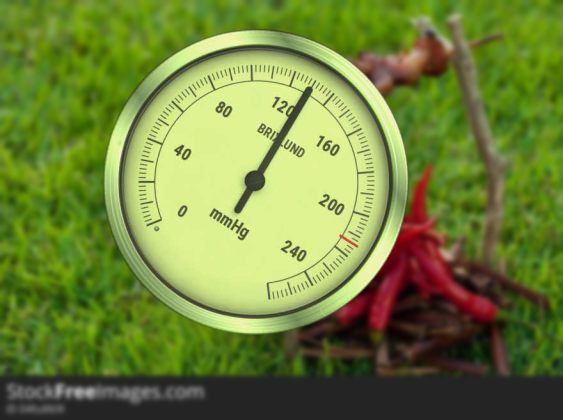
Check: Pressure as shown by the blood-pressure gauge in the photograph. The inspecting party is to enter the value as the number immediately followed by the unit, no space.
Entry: 130mmHg
